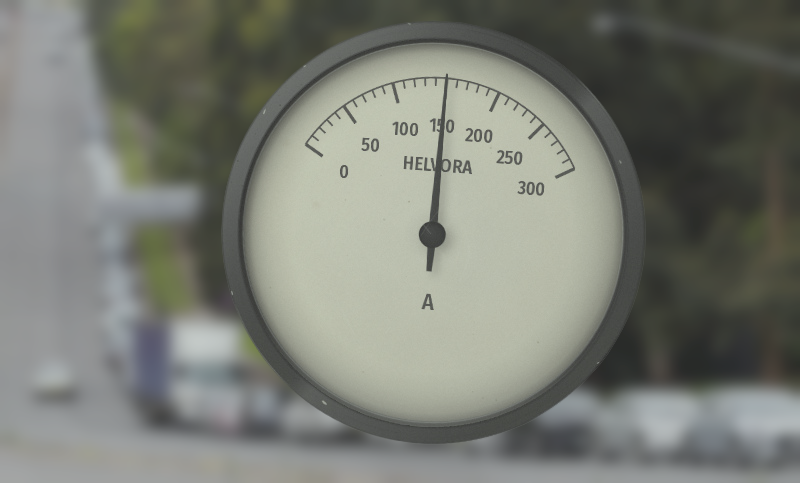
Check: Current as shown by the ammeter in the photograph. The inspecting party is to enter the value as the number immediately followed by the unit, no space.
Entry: 150A
